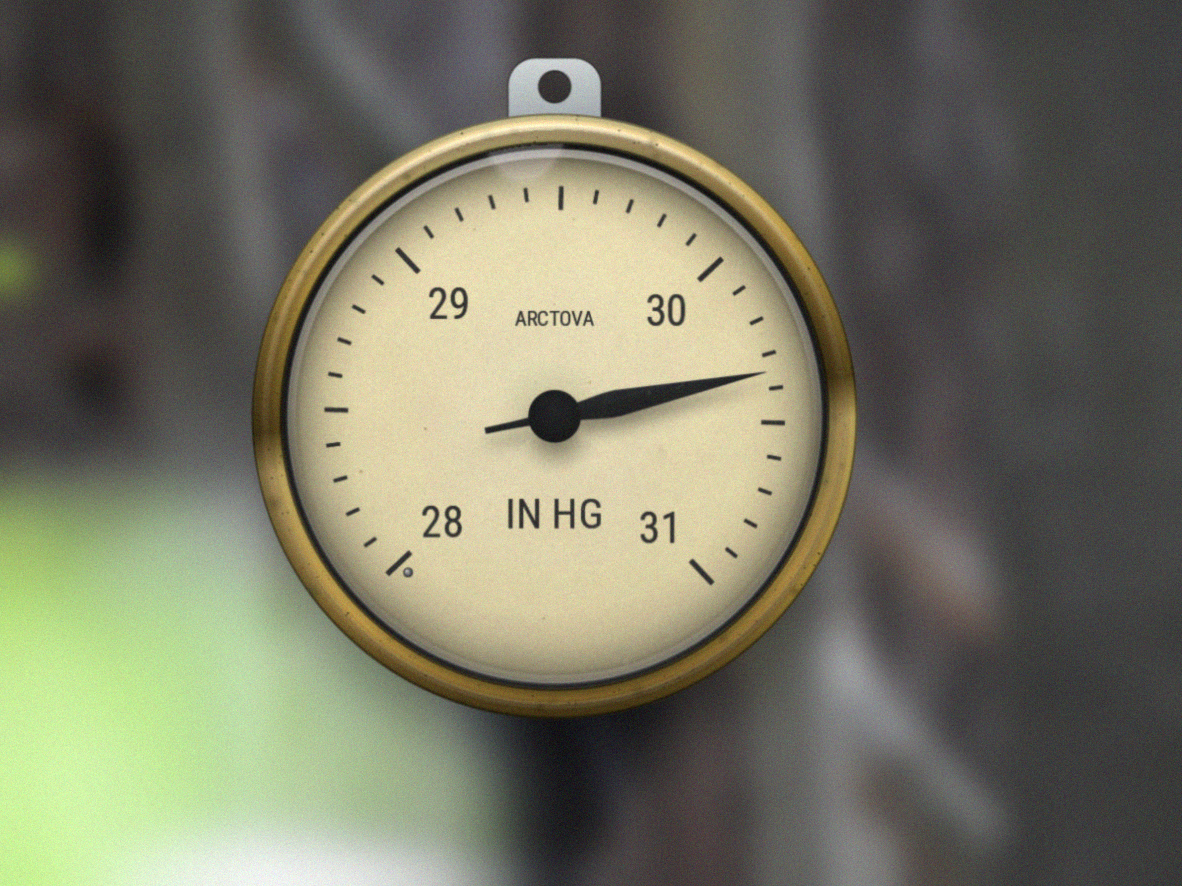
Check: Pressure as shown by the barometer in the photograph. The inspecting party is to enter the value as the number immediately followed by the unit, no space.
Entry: 30.35inHg
